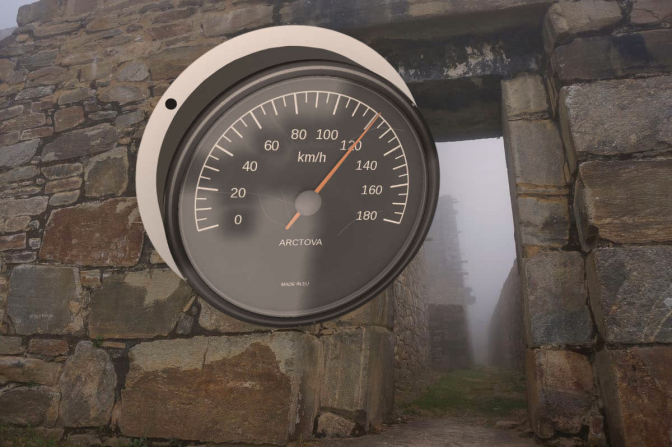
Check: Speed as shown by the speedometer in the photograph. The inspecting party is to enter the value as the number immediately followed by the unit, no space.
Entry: 120km/h
